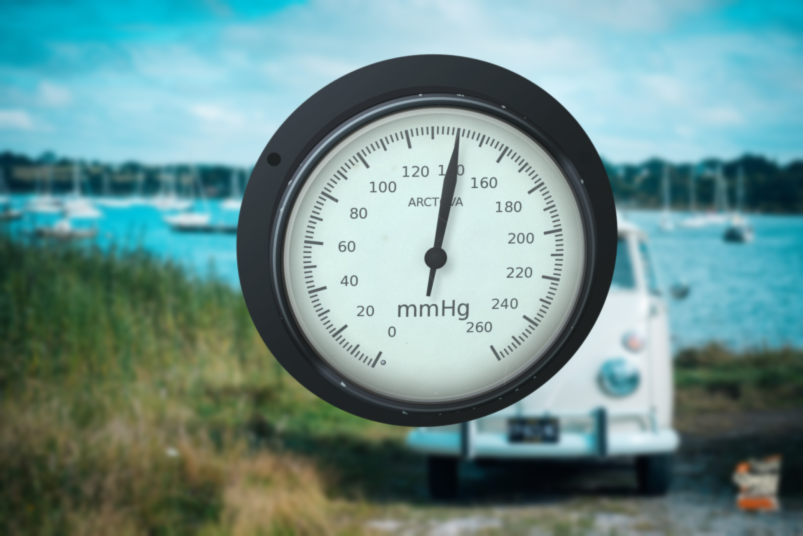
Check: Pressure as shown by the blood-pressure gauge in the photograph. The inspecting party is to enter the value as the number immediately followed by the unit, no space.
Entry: 140mmHg
